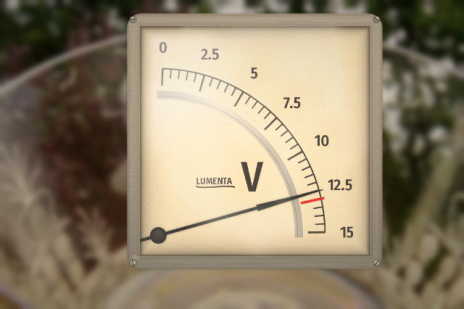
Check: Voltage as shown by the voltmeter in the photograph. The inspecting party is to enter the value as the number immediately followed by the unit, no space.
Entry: 12.5V
